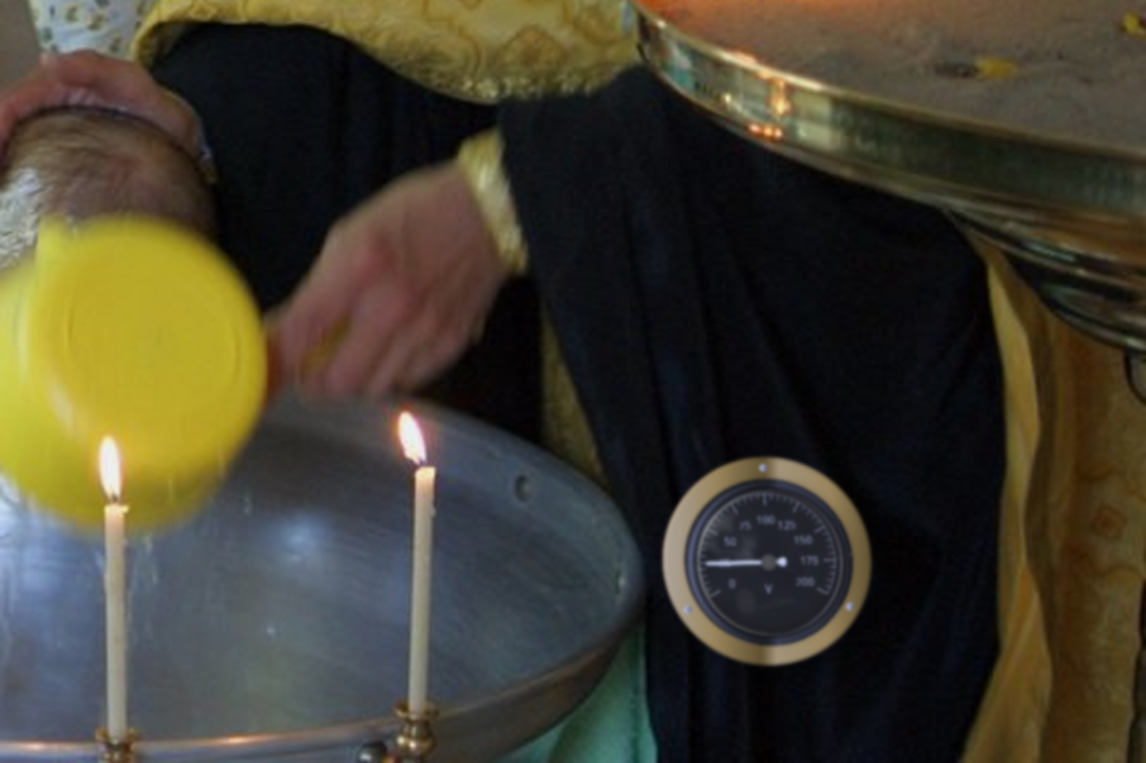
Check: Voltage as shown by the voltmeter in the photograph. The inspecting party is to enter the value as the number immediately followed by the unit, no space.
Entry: 25V
